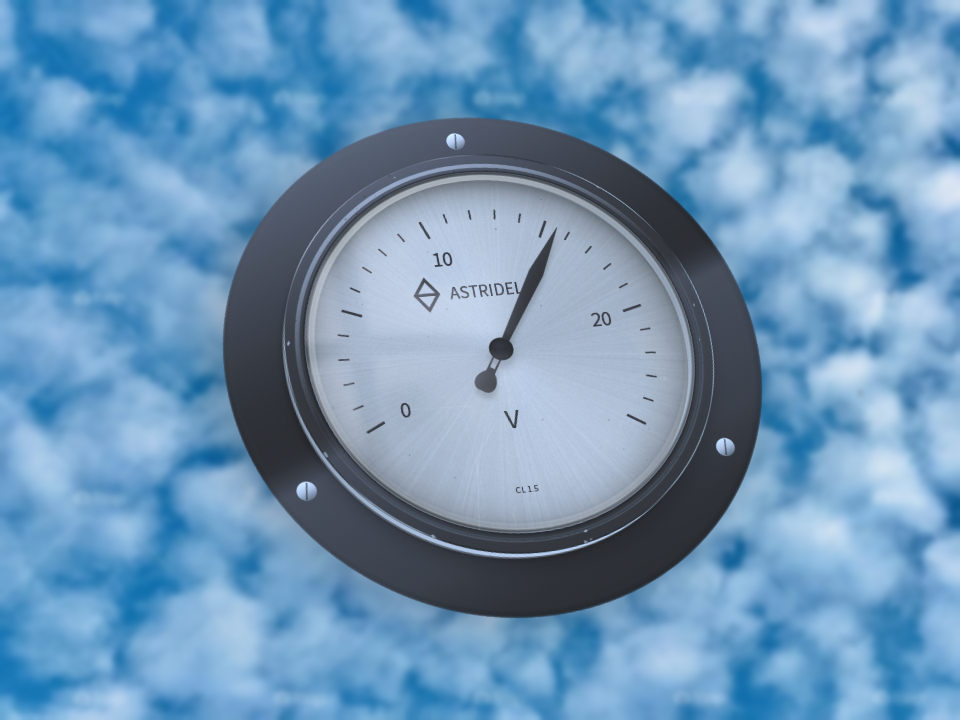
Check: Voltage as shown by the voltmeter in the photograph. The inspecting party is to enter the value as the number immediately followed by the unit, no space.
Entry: 15.5V
